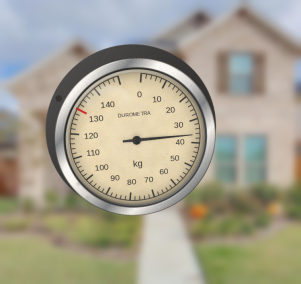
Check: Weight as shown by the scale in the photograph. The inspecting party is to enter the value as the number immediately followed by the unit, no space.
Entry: 36kg
